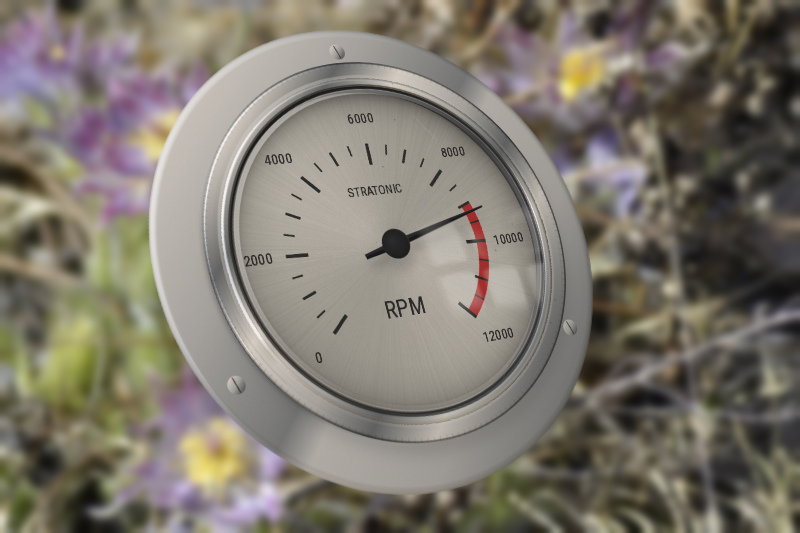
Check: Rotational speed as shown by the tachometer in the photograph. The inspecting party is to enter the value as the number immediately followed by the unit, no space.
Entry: 9250rpm
